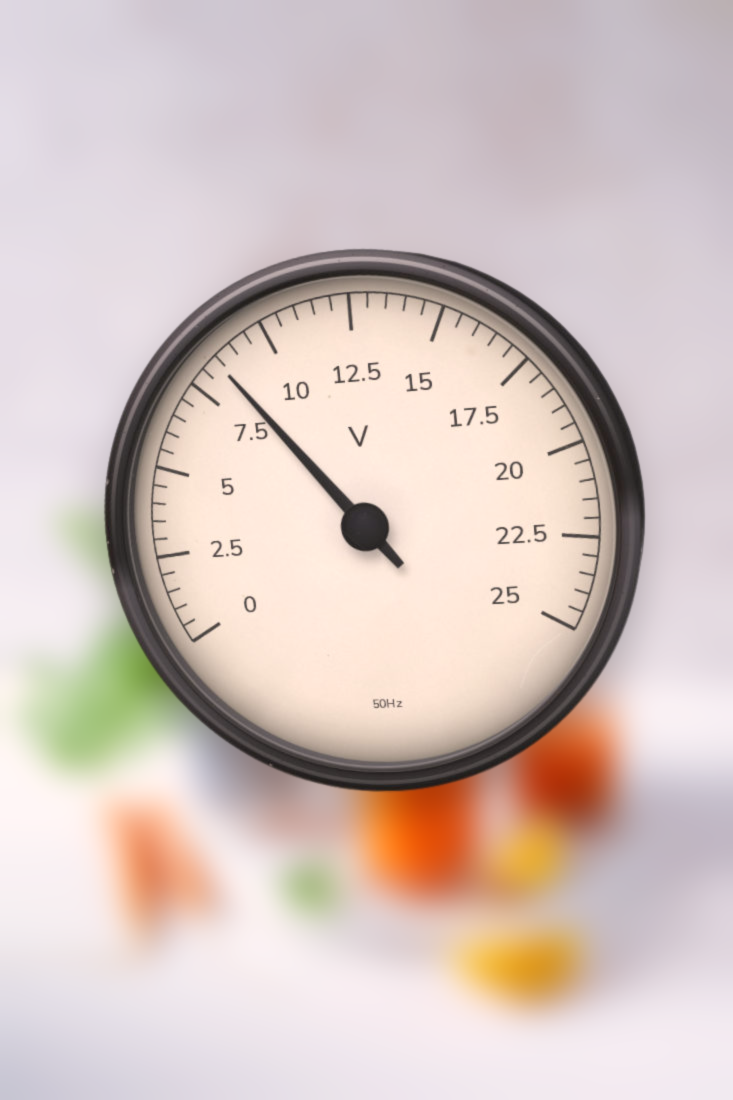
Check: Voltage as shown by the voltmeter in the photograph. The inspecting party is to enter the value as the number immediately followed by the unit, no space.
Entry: 8.5V
